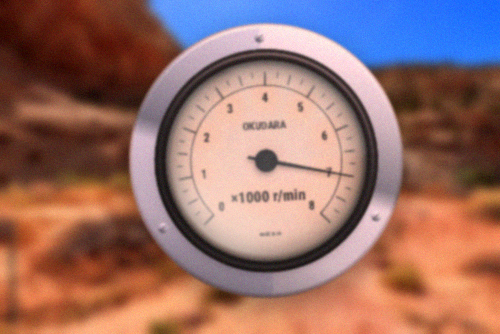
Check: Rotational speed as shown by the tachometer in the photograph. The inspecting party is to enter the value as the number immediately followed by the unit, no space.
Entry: 7000rpm
